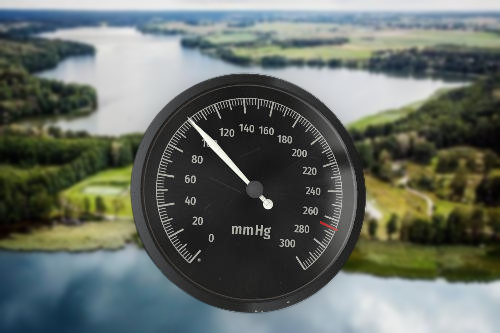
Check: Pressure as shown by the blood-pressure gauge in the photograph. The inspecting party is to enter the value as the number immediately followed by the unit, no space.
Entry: 100mmHg
